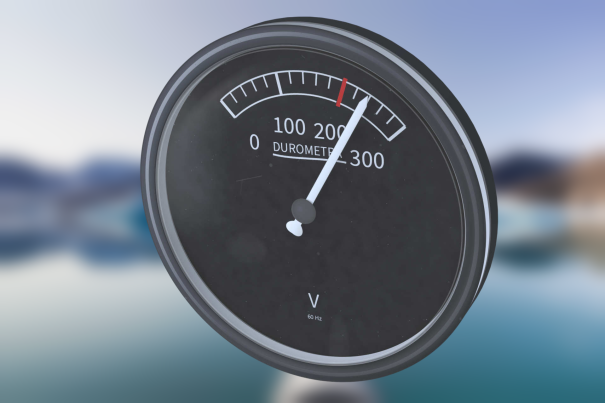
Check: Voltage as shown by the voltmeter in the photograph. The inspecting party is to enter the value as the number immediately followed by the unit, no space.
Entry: 240V
